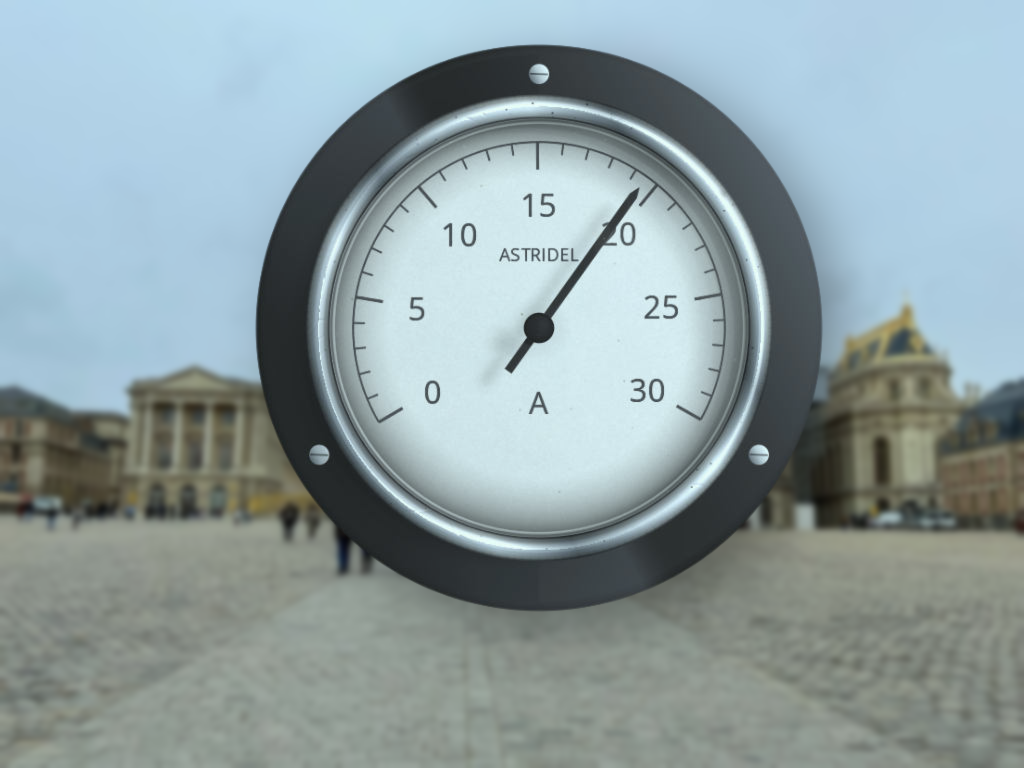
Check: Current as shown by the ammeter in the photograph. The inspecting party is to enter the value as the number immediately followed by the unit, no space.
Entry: 19.5A
